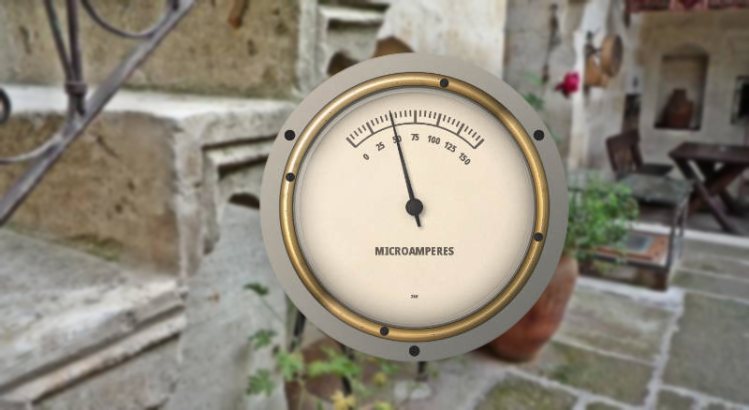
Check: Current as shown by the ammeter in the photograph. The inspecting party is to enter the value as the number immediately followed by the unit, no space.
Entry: 50µA
